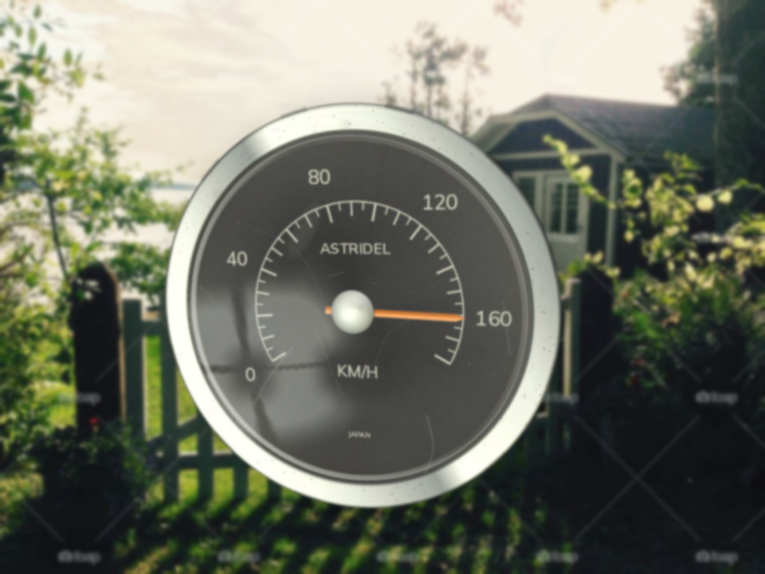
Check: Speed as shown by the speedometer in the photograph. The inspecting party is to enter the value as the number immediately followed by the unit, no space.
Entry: 160km/h
